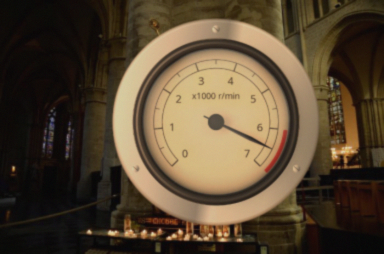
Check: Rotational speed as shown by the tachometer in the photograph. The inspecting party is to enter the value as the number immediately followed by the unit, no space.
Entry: 6500rpm
